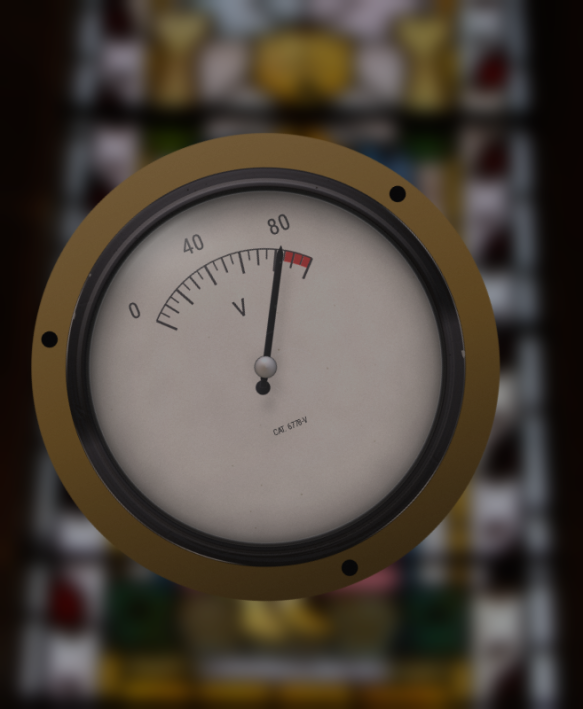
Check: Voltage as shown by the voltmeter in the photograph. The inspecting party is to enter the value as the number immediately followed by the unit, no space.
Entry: 82.5V
